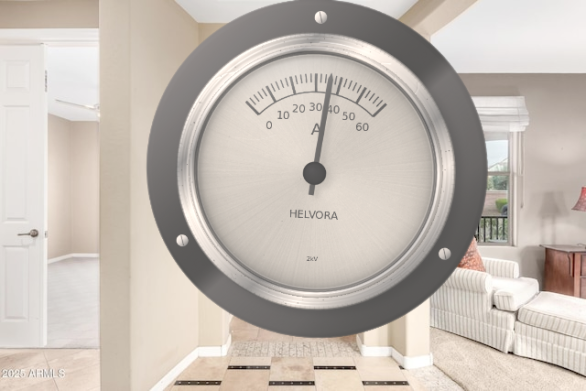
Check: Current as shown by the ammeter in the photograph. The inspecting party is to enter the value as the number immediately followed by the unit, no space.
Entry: 36A
